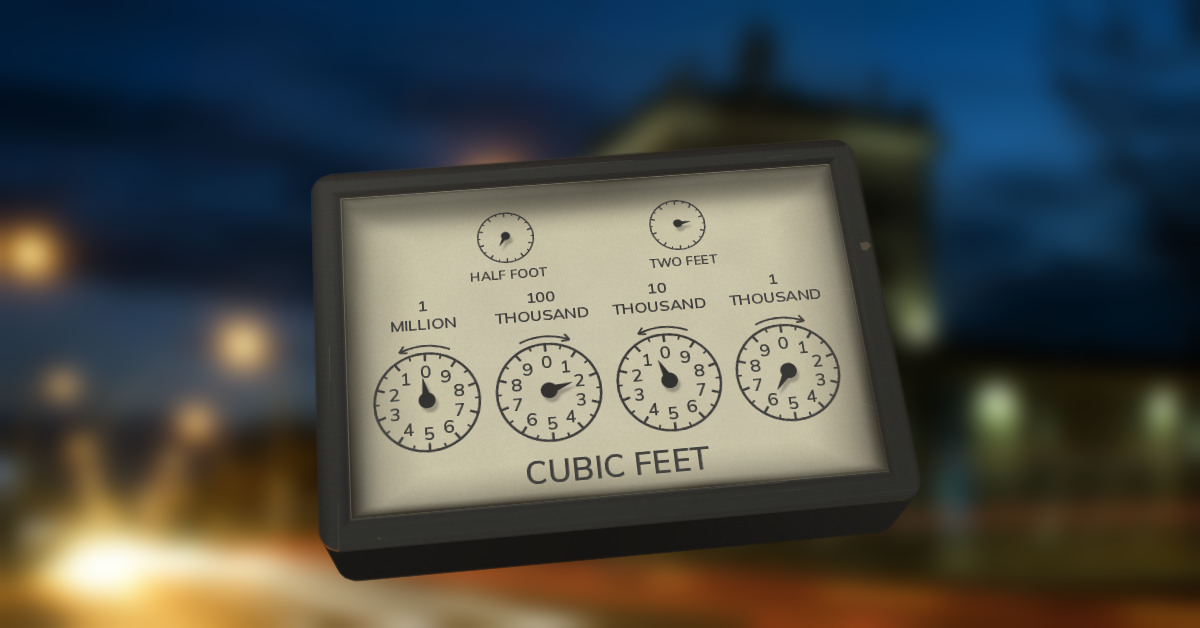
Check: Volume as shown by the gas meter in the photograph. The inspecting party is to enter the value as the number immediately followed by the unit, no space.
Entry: 20600ft³
